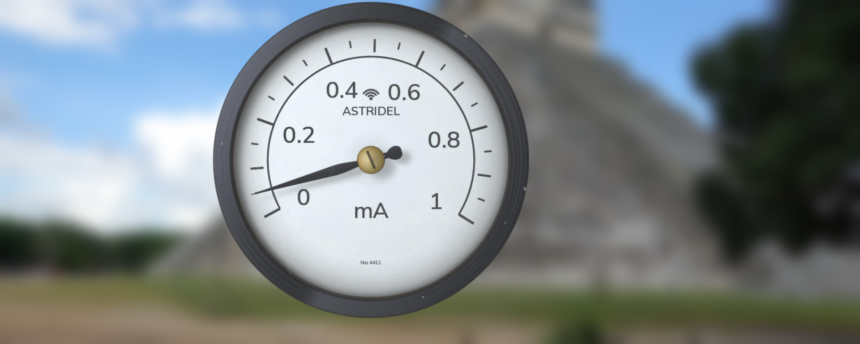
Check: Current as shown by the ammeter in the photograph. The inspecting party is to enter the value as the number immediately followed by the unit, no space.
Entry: 0.05mA
